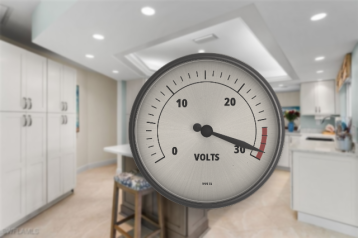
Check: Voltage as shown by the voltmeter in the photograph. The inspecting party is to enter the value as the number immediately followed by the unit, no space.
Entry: 29V
